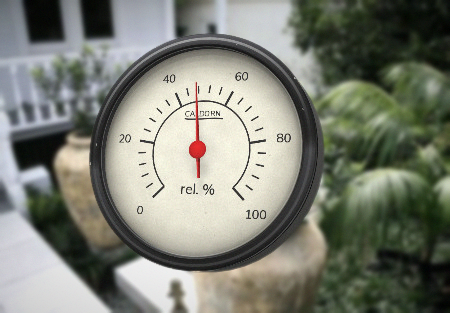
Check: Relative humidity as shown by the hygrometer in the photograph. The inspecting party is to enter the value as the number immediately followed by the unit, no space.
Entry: 48%
